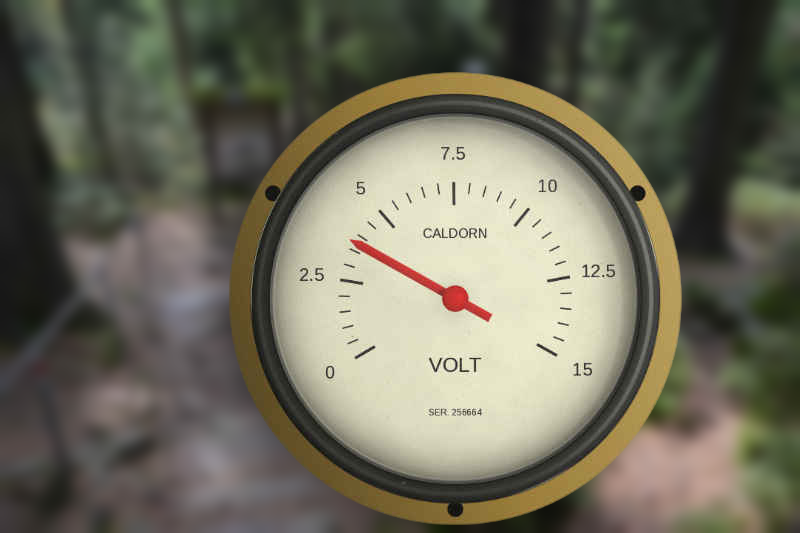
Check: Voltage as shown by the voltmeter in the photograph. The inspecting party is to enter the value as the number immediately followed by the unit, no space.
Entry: 3.75V
